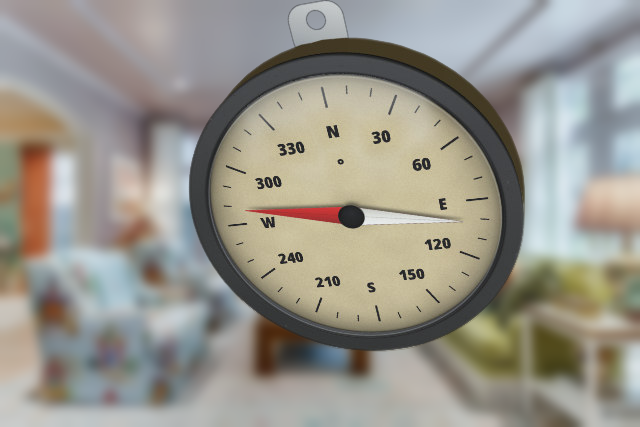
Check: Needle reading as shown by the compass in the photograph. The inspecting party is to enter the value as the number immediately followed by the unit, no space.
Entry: 280°
